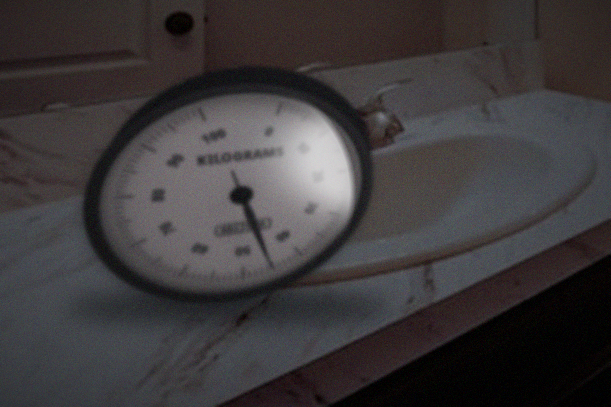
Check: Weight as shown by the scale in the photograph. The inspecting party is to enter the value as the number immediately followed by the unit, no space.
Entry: 45kg
